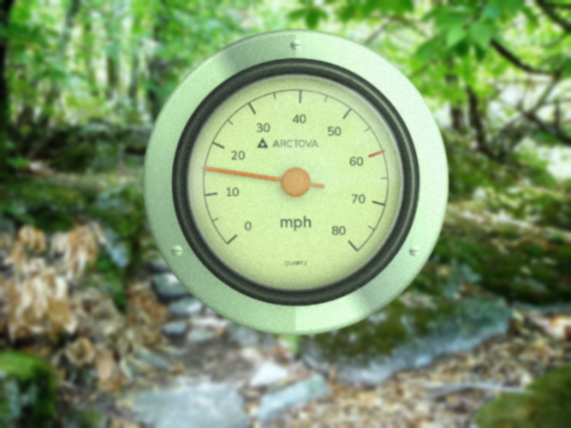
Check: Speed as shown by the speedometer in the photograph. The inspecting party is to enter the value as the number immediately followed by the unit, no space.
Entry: 15mph
